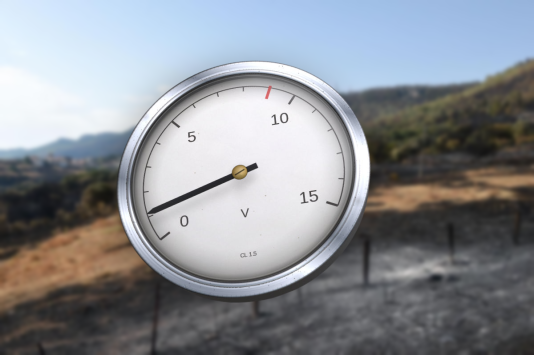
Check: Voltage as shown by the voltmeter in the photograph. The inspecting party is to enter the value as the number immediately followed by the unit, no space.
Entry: 1V
